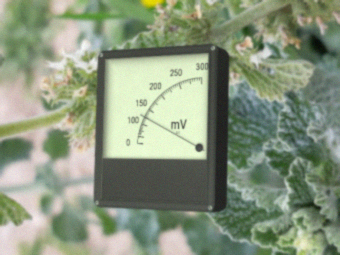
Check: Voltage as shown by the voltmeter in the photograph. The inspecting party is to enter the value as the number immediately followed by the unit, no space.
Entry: 125mV
